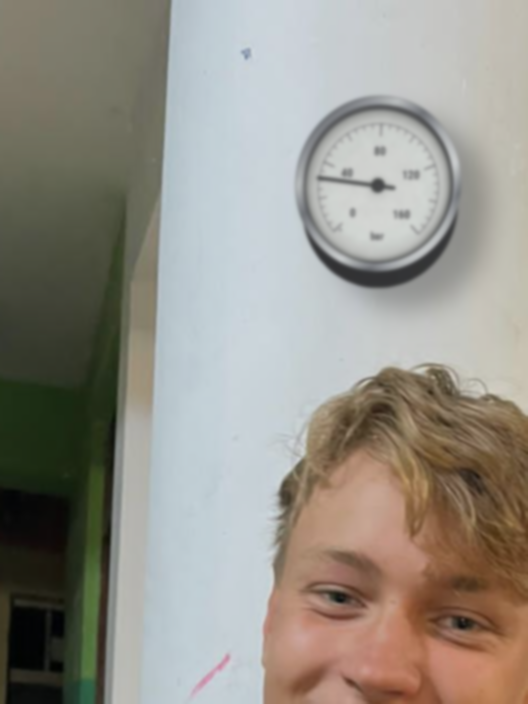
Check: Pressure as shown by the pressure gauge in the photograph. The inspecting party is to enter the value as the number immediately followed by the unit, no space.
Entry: 30bar
